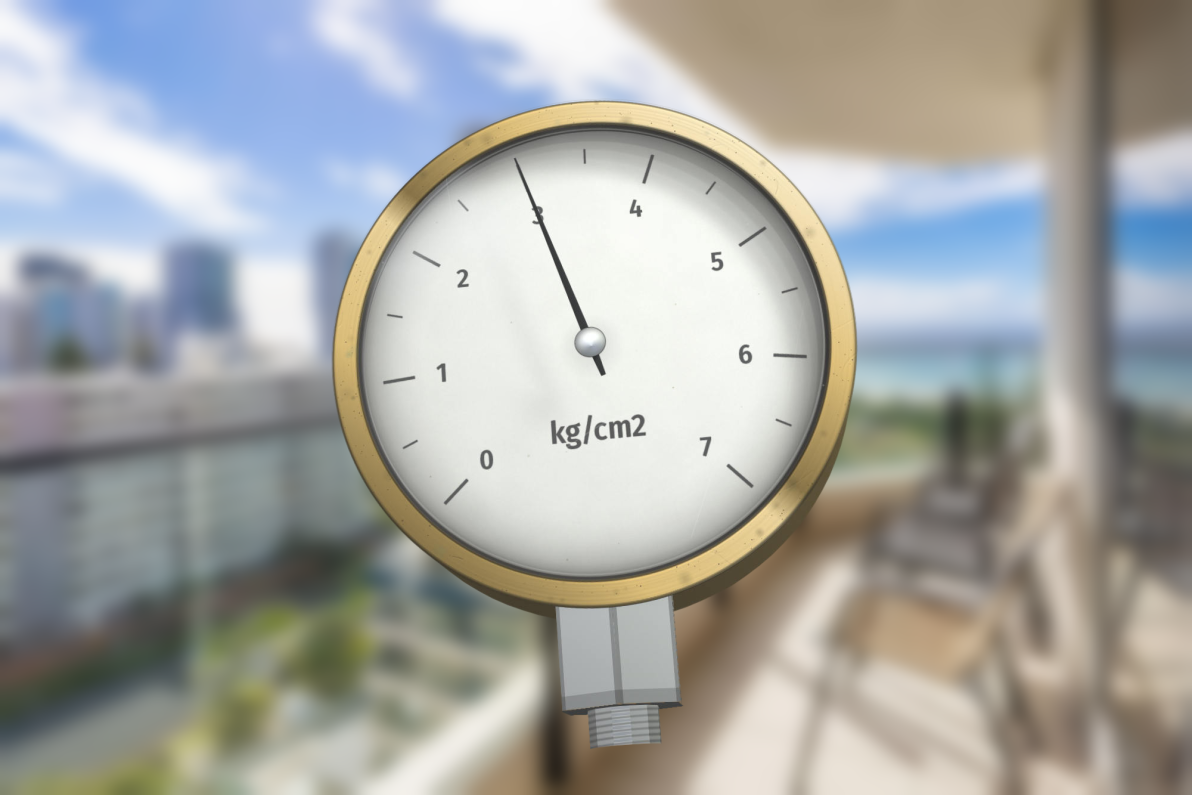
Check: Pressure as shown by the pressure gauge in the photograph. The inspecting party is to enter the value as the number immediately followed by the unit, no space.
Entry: 3kg/cm²
